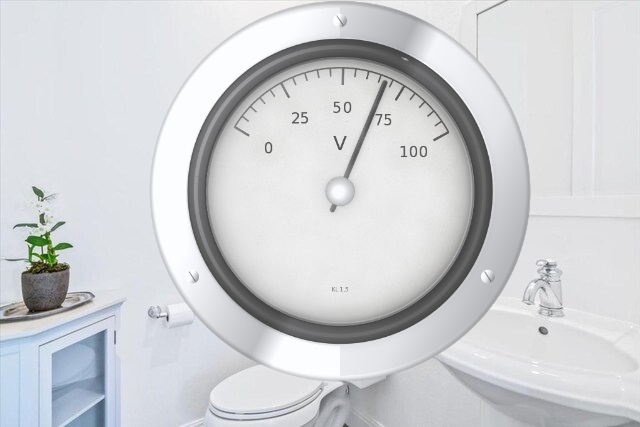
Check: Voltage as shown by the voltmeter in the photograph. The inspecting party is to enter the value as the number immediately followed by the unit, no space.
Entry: 67.5V
